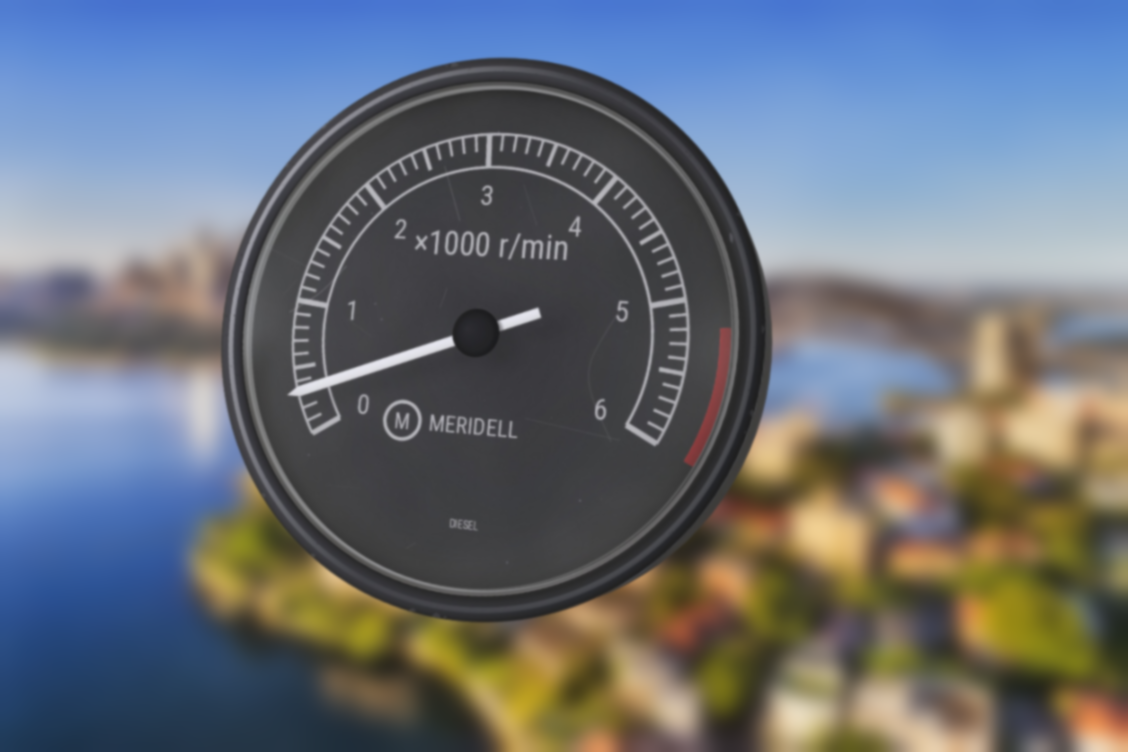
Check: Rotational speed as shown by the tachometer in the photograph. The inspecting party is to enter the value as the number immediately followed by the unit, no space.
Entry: 300rpm
